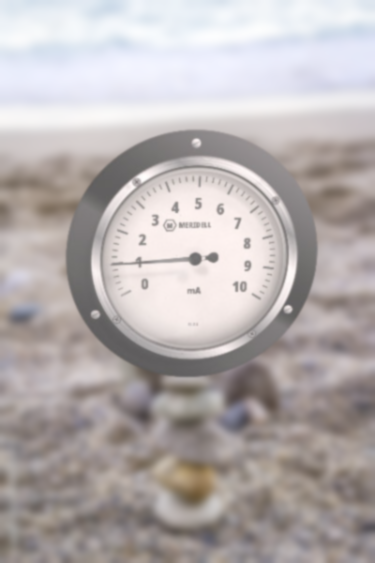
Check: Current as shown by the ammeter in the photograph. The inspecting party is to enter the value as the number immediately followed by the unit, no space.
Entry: 1mA
